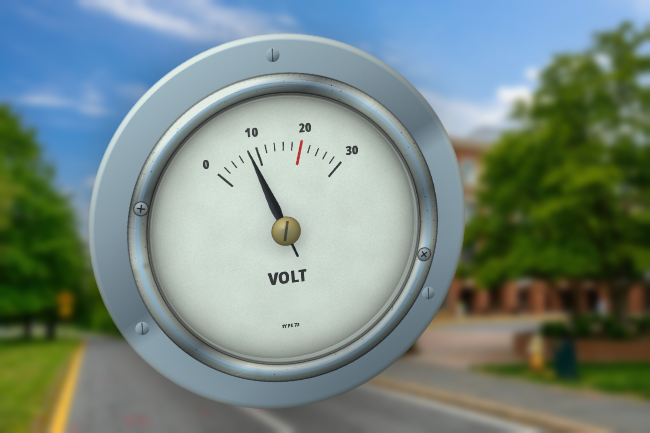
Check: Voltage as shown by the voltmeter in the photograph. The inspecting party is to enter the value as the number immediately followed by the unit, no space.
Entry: 8V
